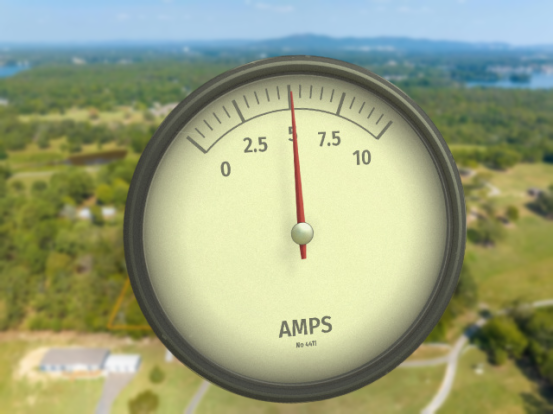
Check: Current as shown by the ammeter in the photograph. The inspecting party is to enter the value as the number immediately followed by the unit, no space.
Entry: 5A
